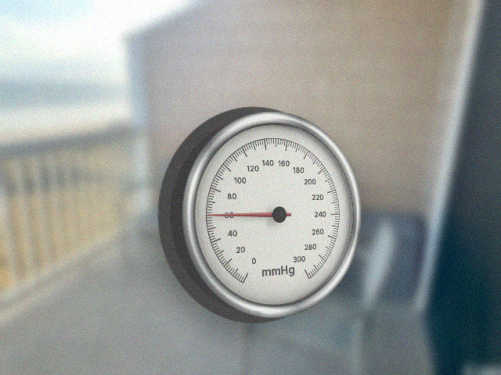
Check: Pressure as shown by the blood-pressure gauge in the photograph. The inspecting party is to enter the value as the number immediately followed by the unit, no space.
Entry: 60mmHg
